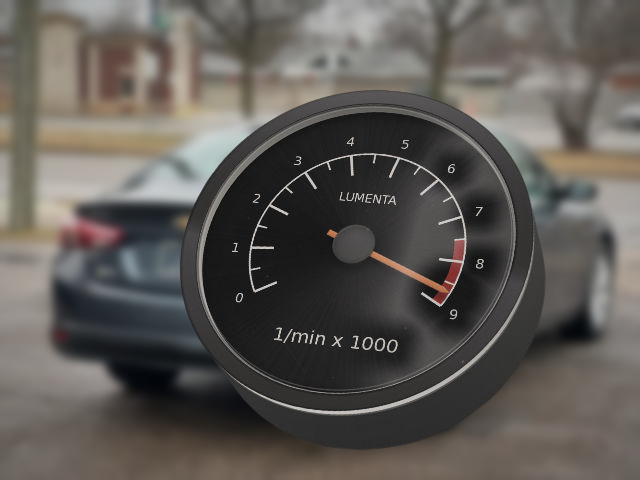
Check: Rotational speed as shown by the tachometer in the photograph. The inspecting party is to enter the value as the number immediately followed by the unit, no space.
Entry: 8750rpm
